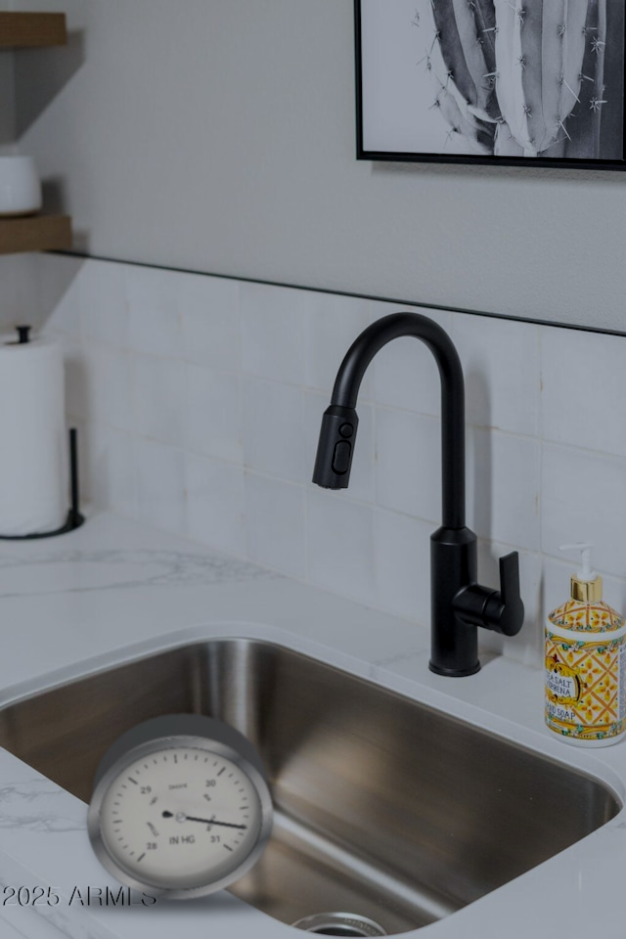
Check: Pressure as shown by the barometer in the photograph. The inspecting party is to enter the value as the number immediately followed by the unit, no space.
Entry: 30.7inHg
